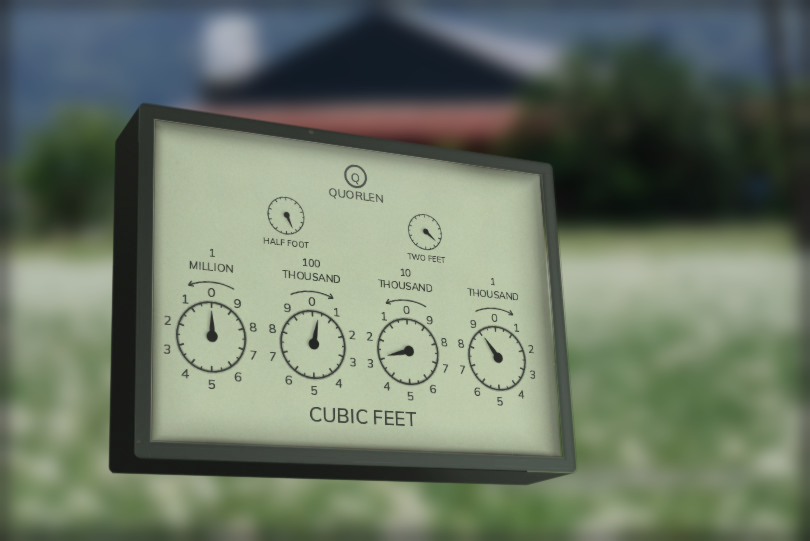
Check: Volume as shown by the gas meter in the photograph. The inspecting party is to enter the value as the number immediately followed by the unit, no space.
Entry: 2900ft³
